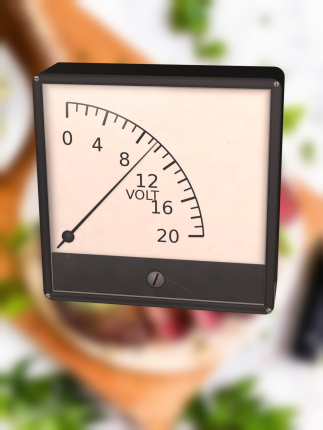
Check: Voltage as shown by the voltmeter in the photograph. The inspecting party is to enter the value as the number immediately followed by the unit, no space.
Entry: 9.5V
